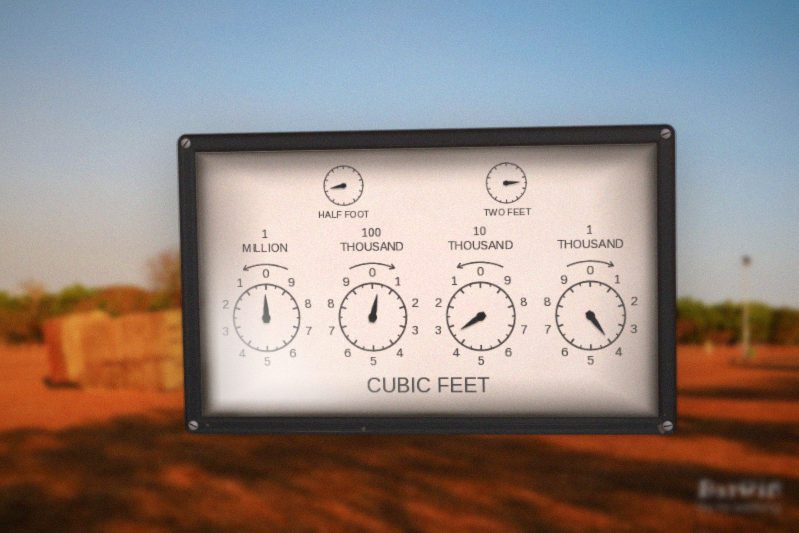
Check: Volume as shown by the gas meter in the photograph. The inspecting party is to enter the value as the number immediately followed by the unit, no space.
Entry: 3400ft³
